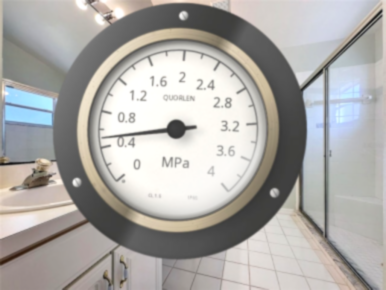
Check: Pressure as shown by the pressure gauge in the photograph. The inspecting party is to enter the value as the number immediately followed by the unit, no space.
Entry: 0.5MPa
